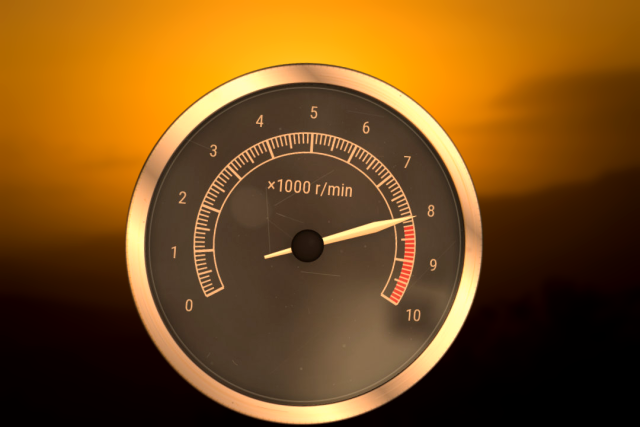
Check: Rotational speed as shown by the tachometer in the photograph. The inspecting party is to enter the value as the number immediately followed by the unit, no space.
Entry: 8000rpm
